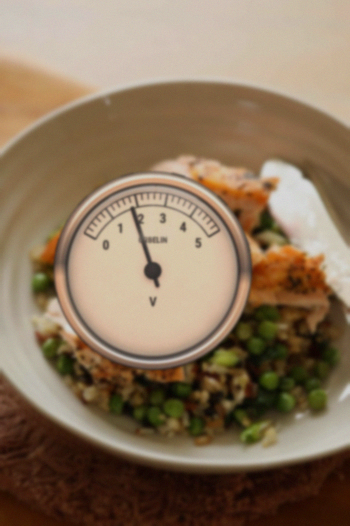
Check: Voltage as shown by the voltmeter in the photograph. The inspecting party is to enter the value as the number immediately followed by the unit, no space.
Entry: 1.8V
